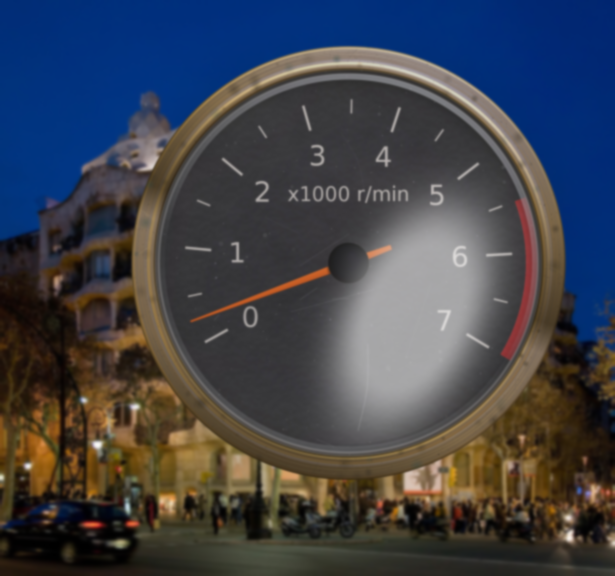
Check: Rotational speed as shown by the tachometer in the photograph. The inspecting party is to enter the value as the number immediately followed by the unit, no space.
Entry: 250rpm
